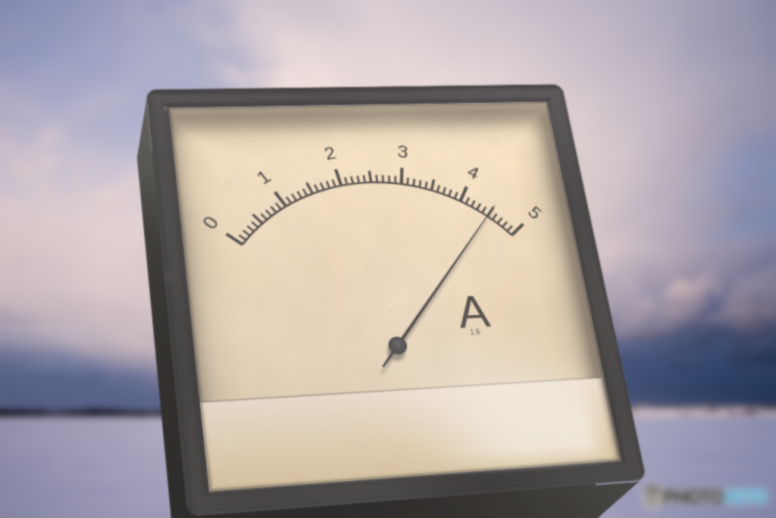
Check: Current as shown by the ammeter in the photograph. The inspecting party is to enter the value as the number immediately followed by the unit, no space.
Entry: 4.5A
